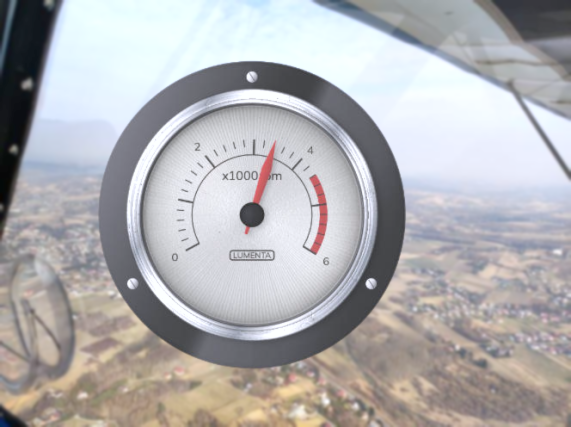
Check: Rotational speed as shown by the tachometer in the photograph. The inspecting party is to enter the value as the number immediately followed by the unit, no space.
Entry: 3400rpm
